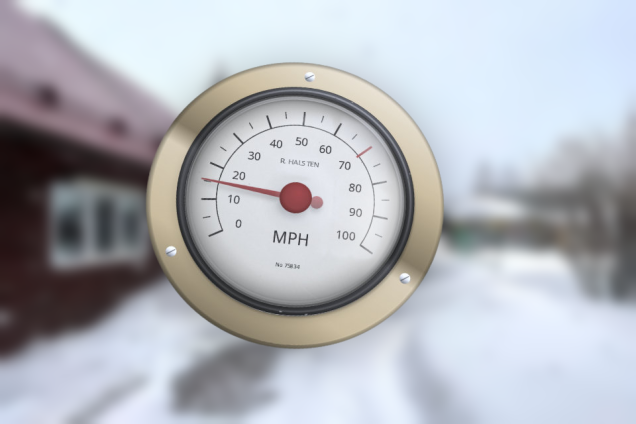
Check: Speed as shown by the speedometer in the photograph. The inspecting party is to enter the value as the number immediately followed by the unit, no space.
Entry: 15mph
